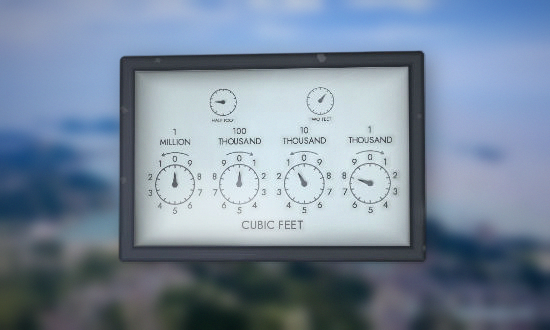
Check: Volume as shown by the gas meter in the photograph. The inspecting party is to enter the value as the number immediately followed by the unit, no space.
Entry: 800ft³
